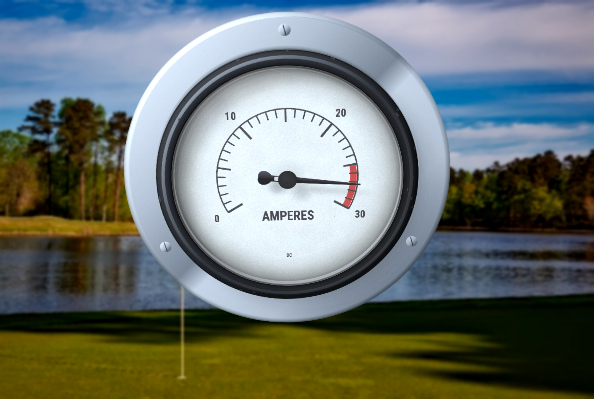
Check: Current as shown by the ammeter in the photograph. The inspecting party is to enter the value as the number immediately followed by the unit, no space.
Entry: 27A
